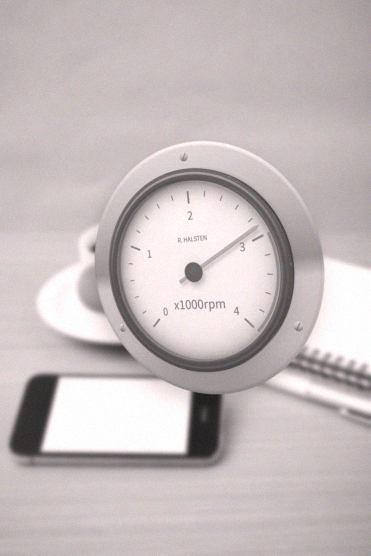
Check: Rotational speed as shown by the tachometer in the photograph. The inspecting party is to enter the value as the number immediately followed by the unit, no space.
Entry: 2900rpm
